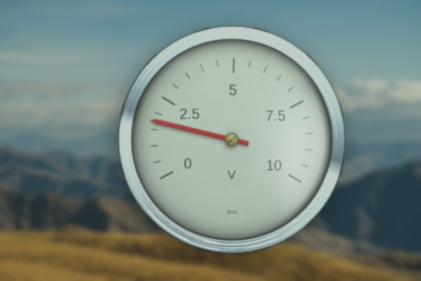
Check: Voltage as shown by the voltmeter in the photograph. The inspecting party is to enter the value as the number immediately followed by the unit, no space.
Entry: 1.75V
